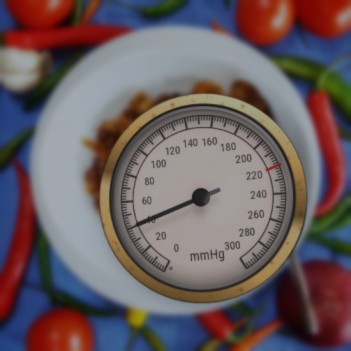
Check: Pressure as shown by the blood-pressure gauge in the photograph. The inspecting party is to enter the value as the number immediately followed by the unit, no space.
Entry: 40mmHg
